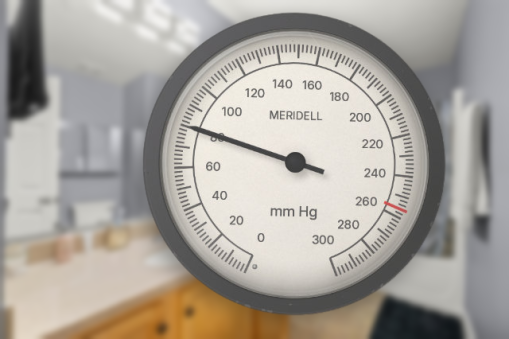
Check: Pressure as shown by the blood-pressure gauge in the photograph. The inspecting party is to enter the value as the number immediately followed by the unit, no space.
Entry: 80mmHg
